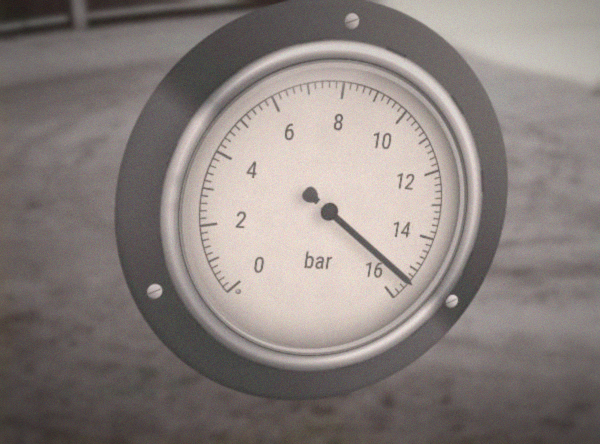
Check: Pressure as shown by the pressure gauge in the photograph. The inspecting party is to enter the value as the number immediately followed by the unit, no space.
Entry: 15.4bar
